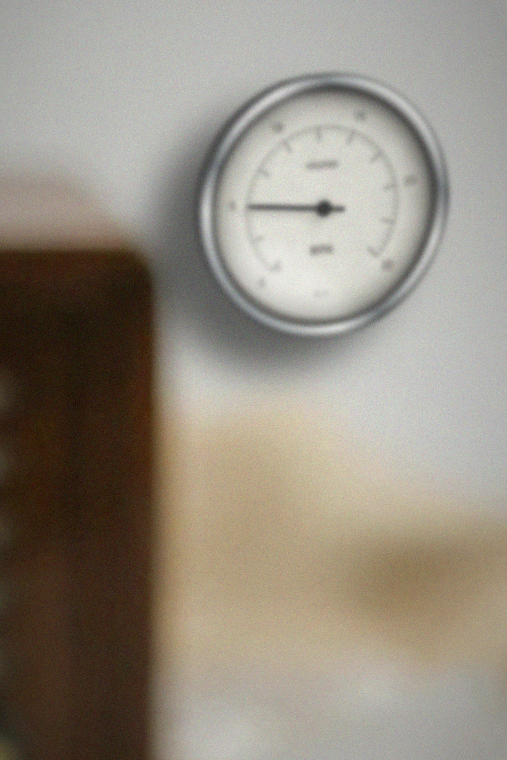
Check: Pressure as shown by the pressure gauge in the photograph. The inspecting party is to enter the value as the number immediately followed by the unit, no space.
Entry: 5MPa
